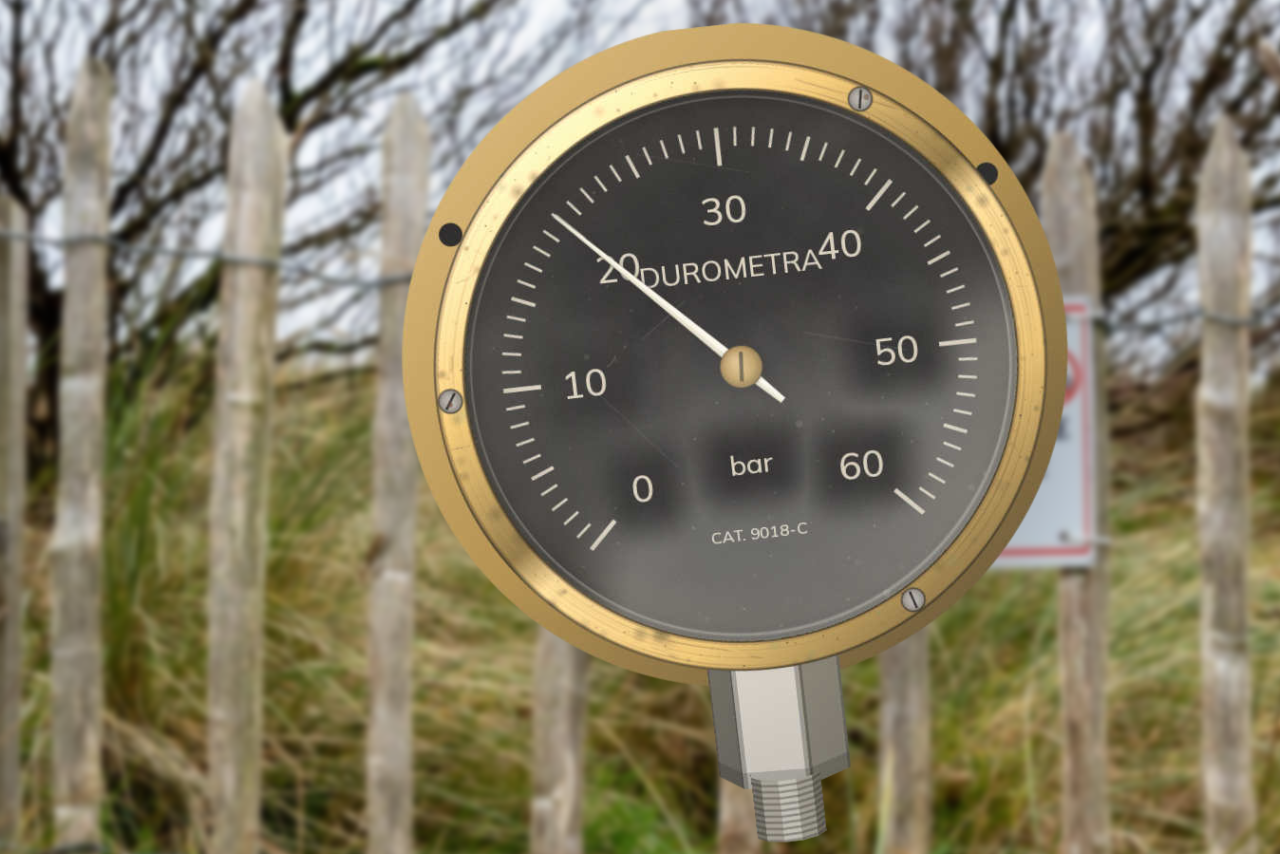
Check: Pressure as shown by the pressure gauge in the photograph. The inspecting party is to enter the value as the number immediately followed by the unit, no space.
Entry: 20bar
